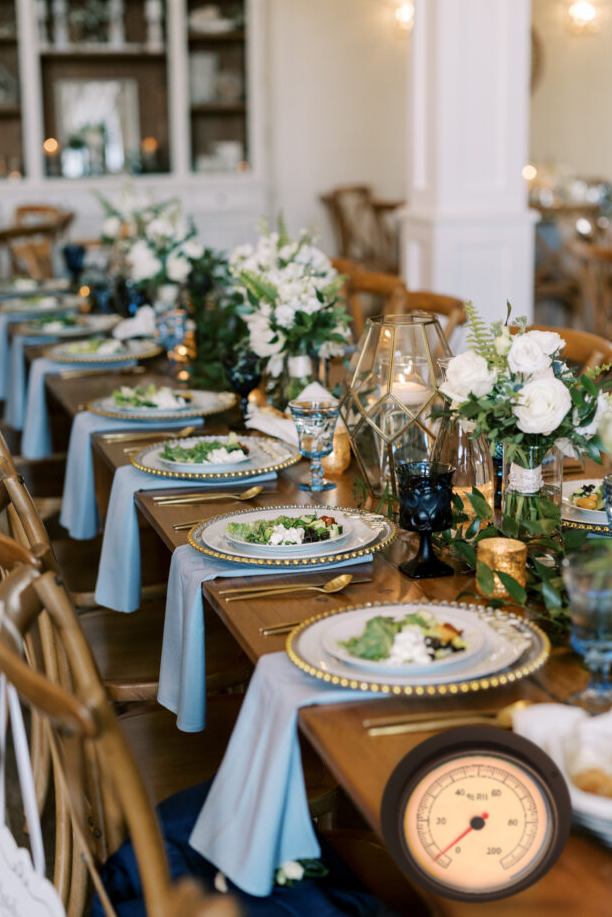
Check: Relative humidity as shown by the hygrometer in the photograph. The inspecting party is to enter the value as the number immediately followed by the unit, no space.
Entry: 5%
